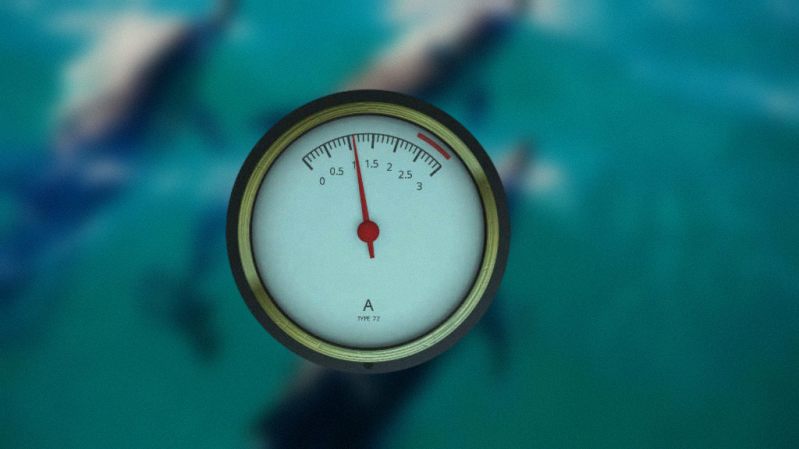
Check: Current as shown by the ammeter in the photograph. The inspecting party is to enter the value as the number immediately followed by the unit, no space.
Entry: 1.1A
